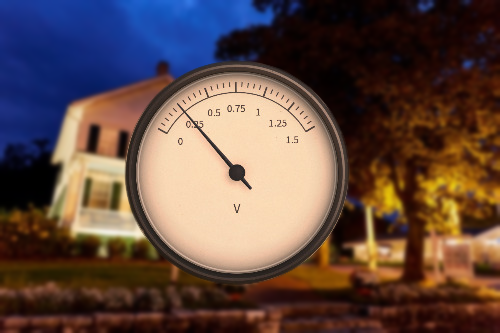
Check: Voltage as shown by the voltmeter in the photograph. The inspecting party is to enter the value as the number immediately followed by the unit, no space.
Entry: 0.25V
